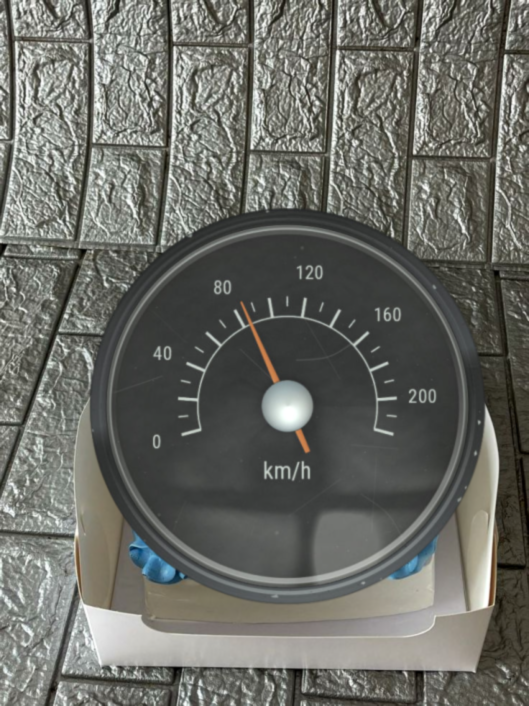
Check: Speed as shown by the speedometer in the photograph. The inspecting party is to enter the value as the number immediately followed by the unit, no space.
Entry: 85km/h
